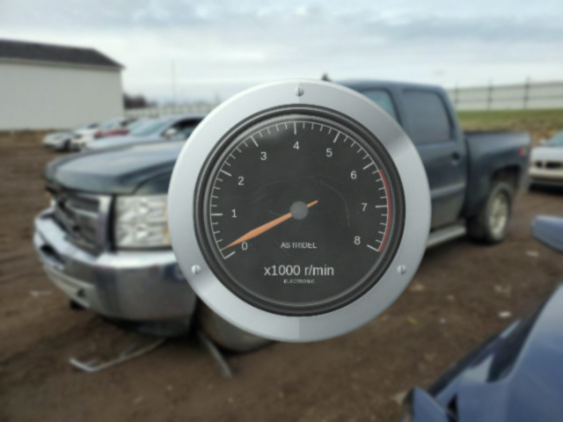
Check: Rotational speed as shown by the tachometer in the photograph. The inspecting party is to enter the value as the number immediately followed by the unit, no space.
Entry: 200rpm
